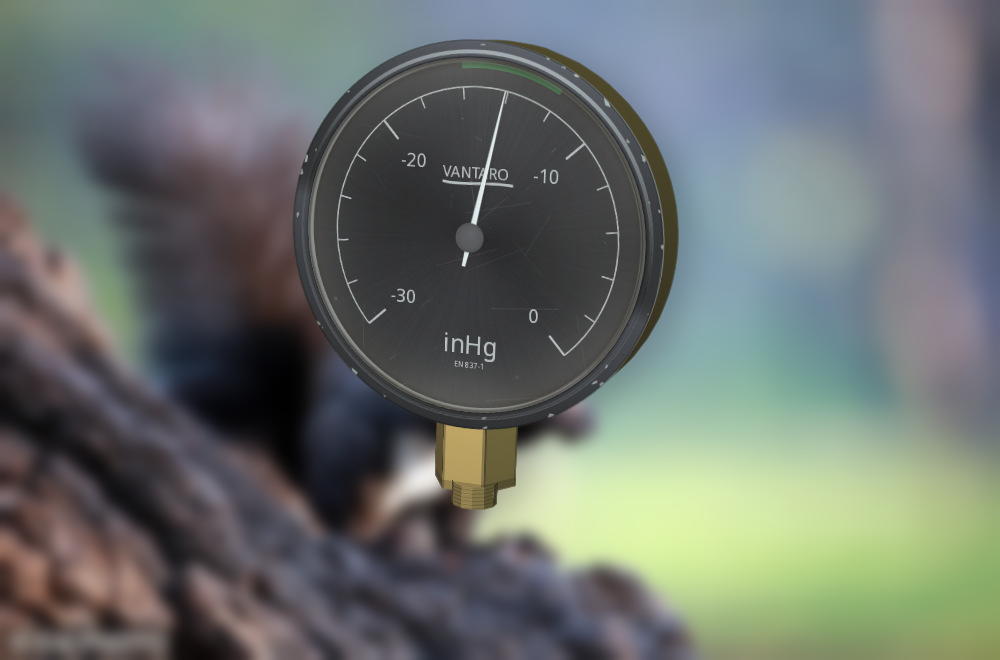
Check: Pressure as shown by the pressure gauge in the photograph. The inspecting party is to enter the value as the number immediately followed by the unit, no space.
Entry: -14inHg
